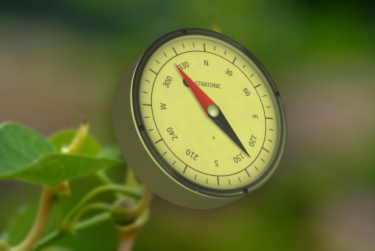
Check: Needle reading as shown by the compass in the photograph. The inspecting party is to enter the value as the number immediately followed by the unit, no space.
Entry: 320°
